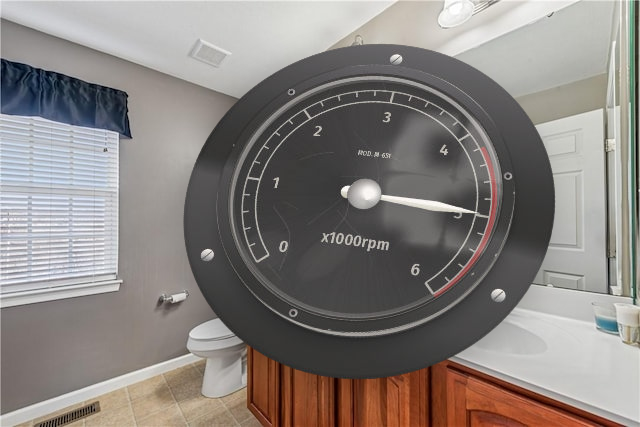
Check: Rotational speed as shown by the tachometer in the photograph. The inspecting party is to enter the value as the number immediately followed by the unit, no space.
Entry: 5000rpm
